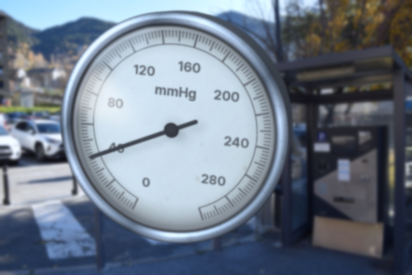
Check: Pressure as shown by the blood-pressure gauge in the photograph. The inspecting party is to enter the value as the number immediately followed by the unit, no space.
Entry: 40mmHg
